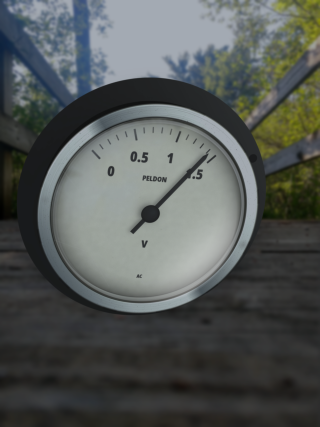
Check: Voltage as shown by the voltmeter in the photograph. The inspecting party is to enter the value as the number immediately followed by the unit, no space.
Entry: 1.4V
